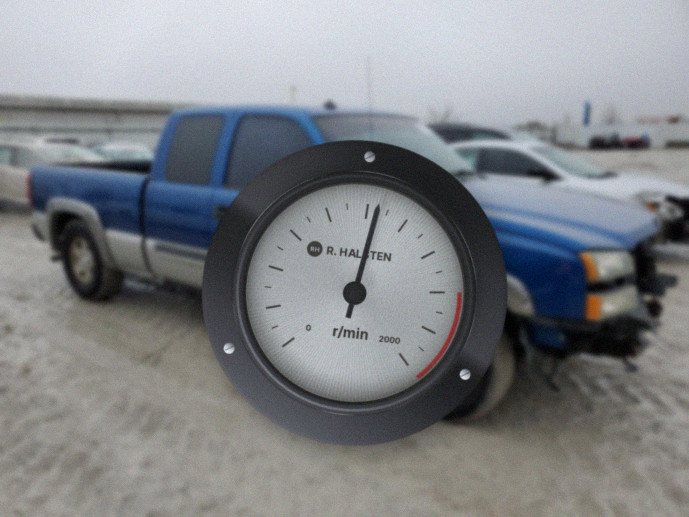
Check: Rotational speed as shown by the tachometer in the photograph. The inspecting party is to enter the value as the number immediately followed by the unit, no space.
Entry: 1050rpm
